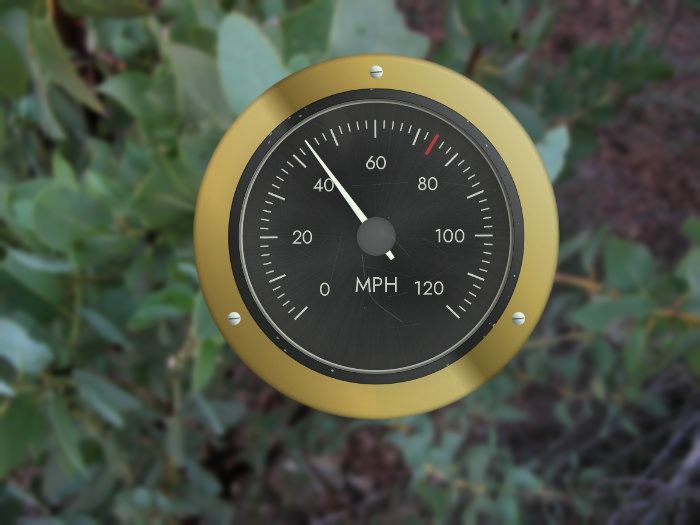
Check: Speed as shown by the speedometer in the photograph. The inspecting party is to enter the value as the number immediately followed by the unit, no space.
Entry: 44mph
